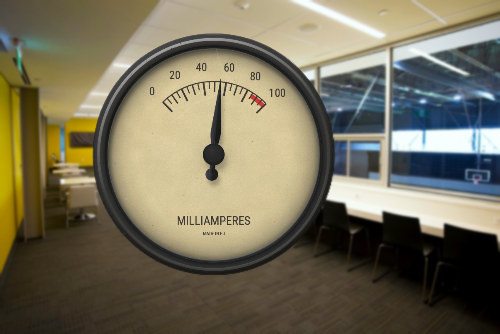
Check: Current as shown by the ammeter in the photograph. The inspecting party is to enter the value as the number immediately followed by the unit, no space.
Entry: 55mA
